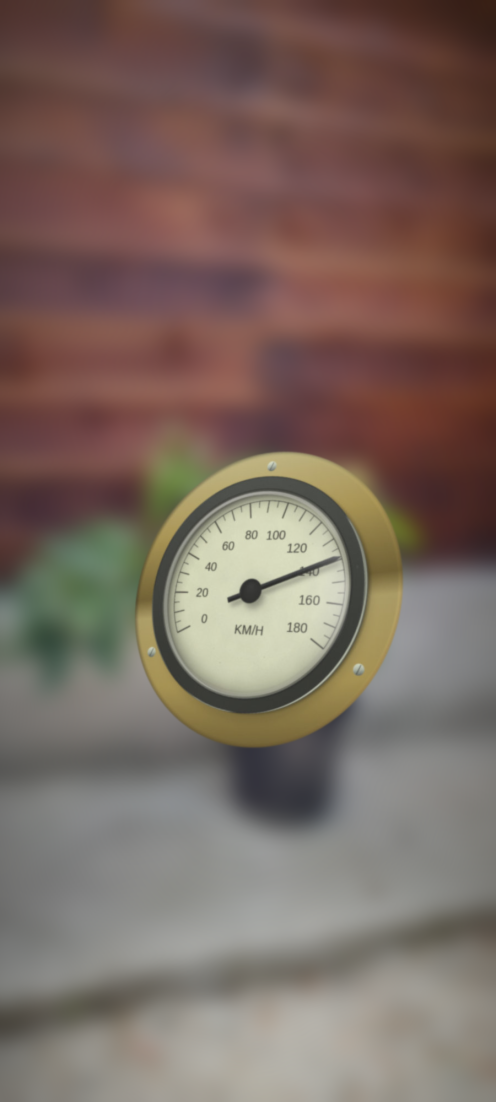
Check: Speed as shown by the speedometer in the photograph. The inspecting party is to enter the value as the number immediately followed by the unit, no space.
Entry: 140km/h
